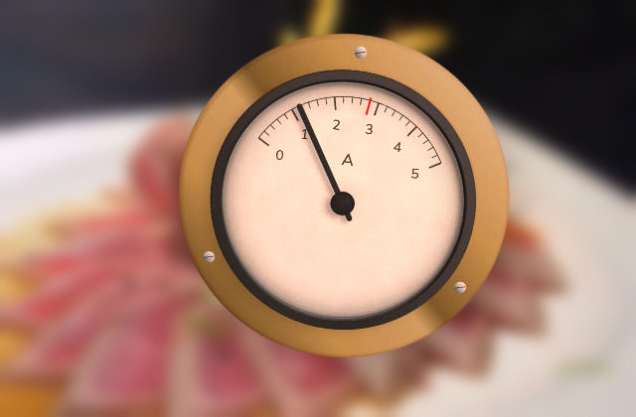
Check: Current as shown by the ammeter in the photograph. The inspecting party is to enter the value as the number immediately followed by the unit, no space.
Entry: 1.2A
